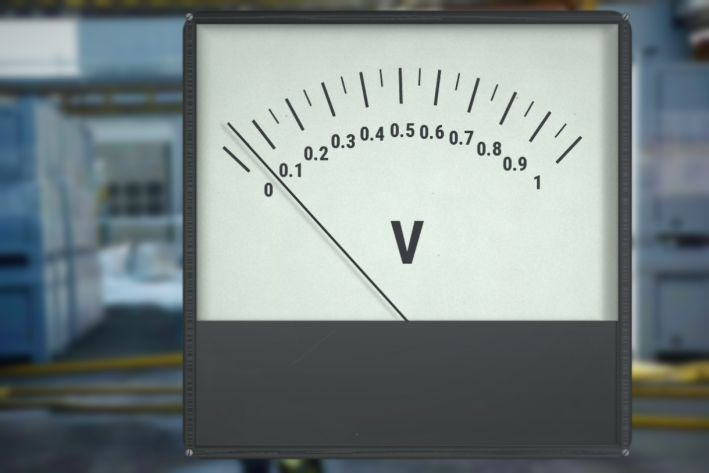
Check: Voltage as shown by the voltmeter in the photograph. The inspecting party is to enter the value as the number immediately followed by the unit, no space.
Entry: 0.05V
